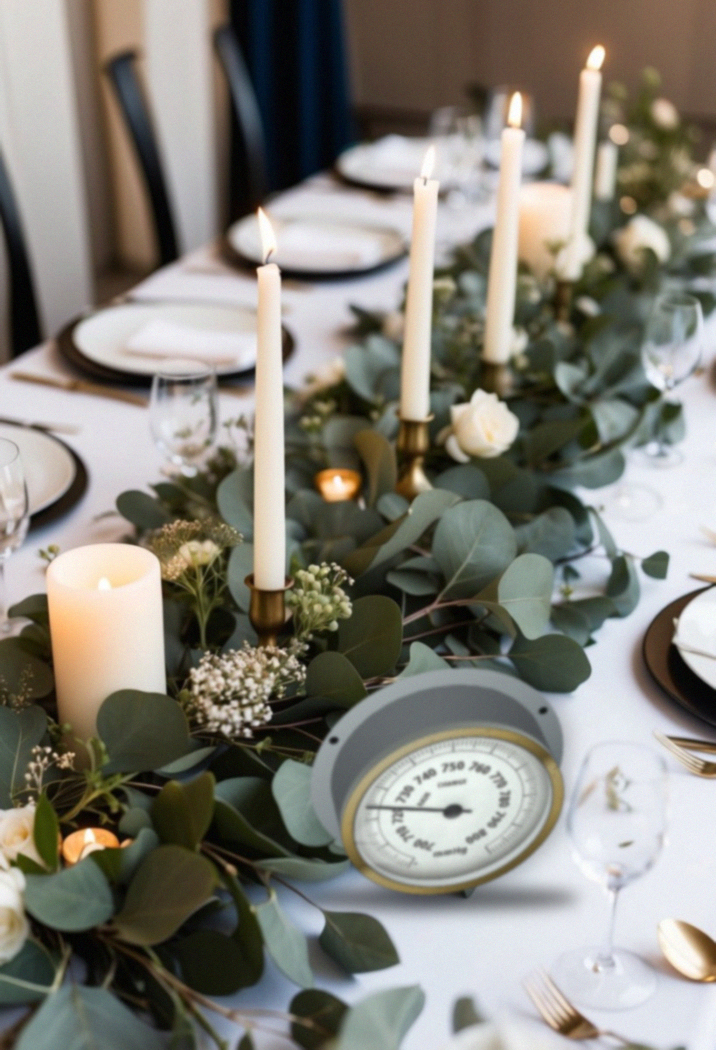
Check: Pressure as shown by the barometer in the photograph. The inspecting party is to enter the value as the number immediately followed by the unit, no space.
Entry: 725mmHg
